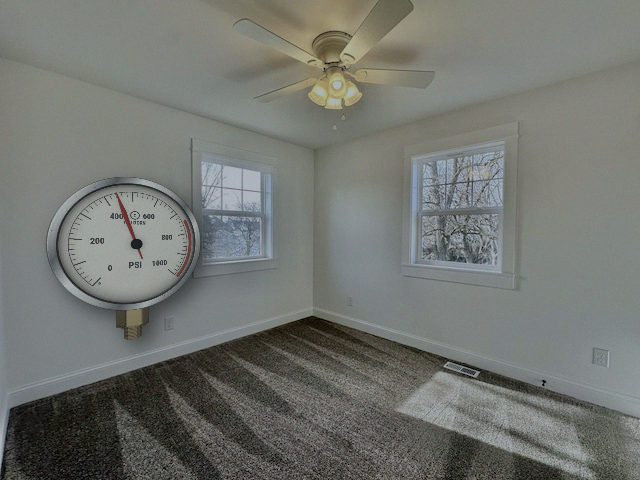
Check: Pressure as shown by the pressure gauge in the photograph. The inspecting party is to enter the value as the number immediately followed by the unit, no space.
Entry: 440psi
